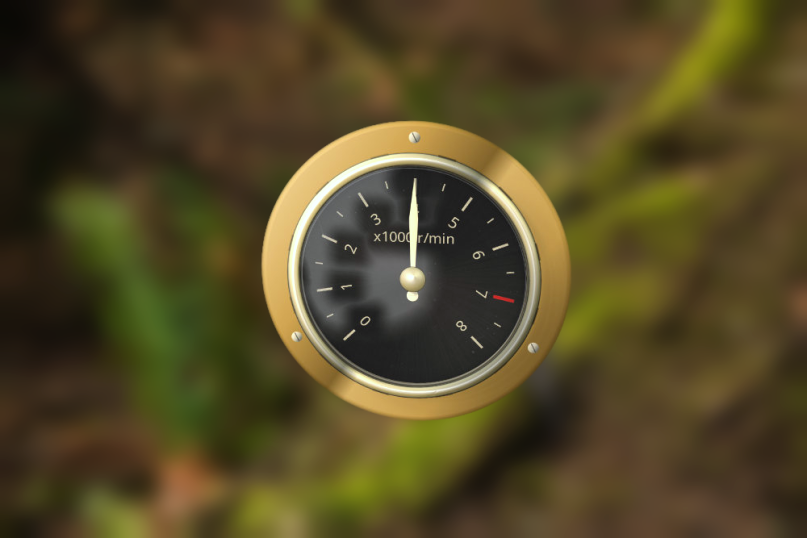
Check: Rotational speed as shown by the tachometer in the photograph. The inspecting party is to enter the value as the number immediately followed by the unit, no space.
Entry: 4000rpm
